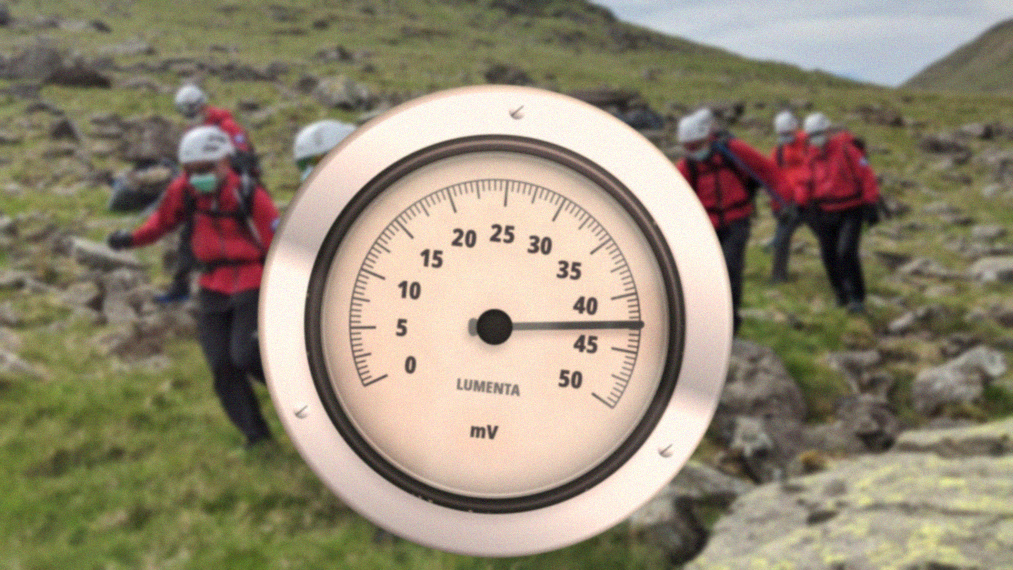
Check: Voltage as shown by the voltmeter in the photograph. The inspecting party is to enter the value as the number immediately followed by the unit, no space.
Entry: 42.5mV
